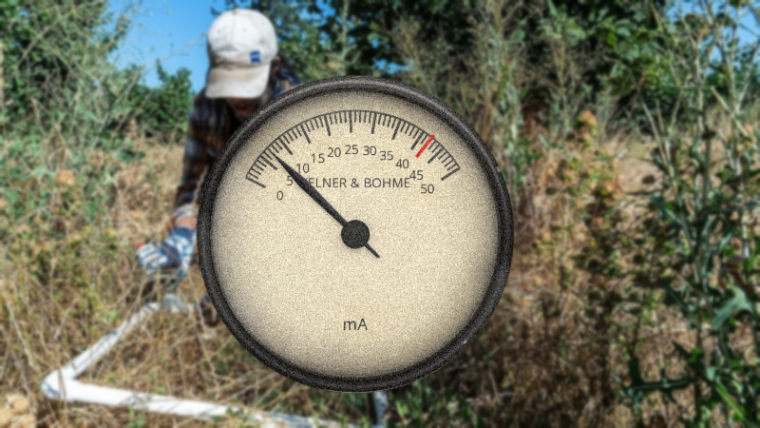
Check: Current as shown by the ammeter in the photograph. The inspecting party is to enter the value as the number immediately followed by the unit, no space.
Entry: 7mA
